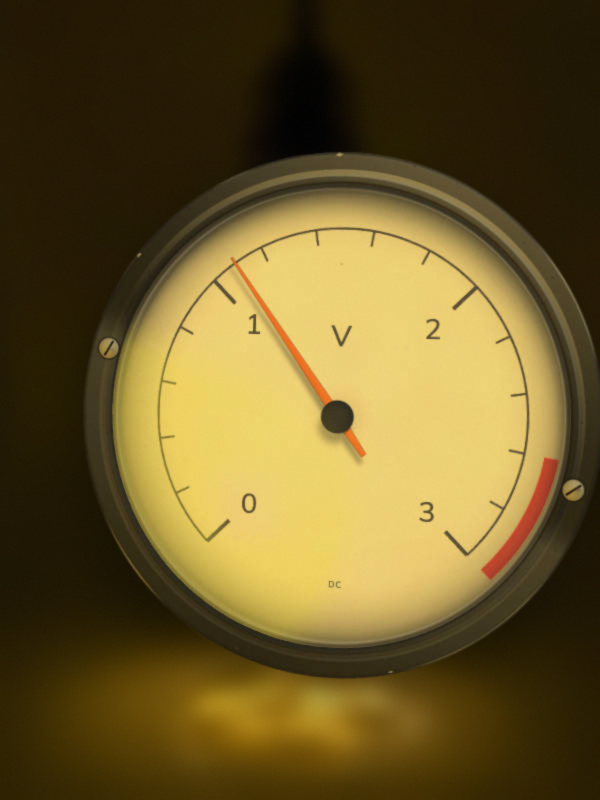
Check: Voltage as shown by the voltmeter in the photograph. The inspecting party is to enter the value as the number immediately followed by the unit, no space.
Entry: 1.1V
